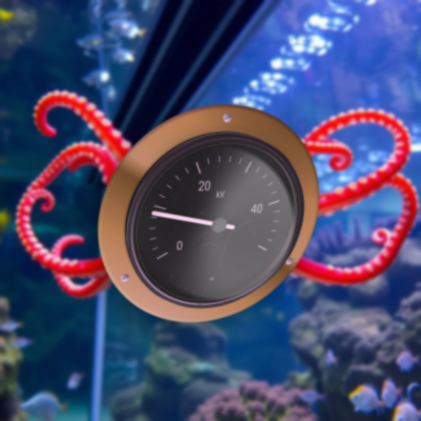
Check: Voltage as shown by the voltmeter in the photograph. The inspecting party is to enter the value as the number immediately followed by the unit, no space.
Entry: 9kV
